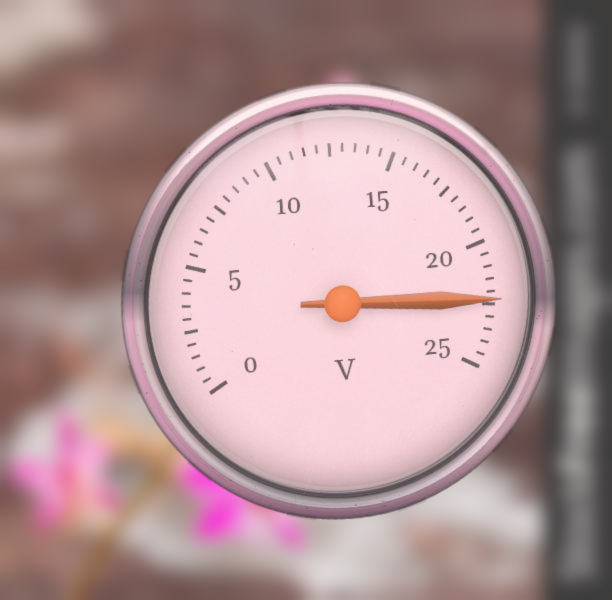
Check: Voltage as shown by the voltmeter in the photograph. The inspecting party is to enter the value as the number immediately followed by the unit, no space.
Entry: 22.25V
